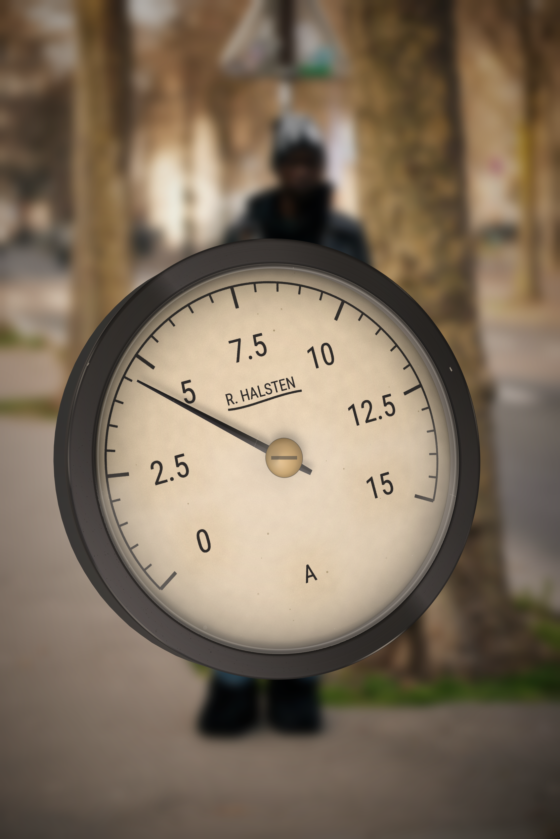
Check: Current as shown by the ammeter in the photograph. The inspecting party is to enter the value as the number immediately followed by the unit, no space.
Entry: 4.5A
